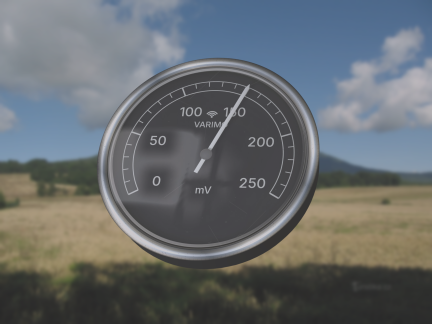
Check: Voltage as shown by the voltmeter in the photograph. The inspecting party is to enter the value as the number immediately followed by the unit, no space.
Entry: 150mV
